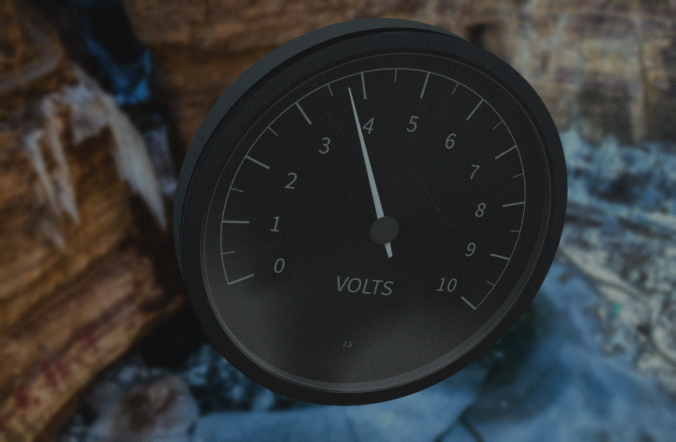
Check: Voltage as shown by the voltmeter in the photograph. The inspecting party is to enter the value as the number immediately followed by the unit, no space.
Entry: 3.75V
